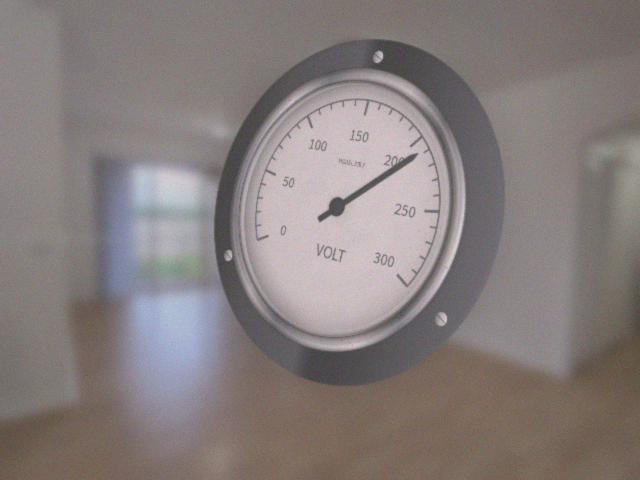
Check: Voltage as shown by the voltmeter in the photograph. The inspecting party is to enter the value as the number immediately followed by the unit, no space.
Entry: 210V
